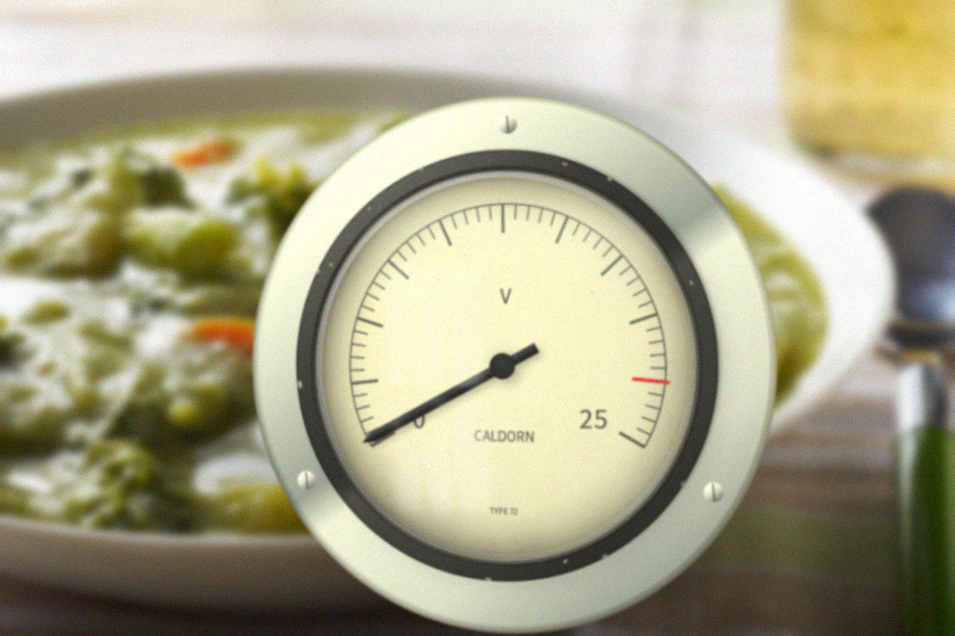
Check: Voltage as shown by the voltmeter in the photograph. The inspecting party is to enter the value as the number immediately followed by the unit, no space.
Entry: 0.25V
